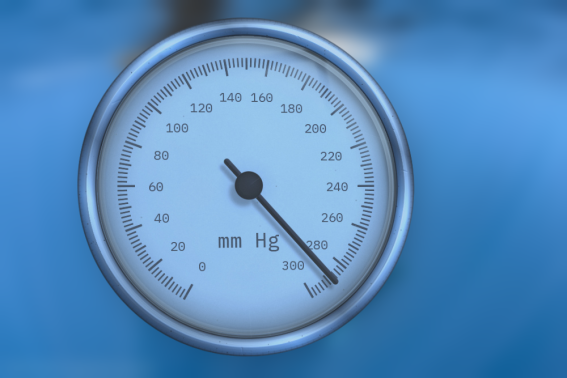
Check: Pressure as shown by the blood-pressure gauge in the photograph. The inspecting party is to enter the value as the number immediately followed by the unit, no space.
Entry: 288mmHg
